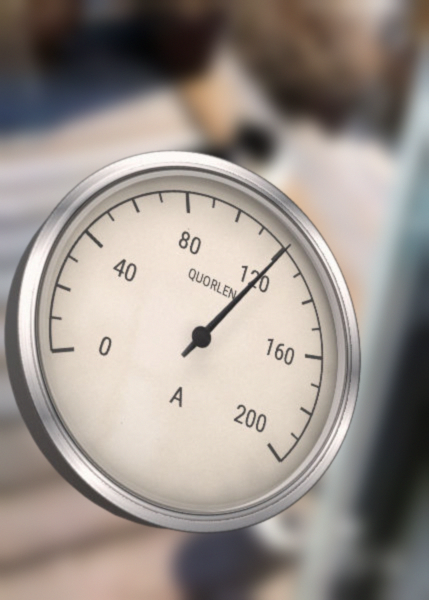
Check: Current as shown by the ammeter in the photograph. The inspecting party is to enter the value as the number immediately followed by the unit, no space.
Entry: 120A
